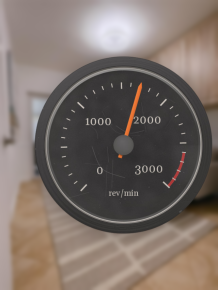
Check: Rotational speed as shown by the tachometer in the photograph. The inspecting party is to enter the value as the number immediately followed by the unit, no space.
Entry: 1700rpm
